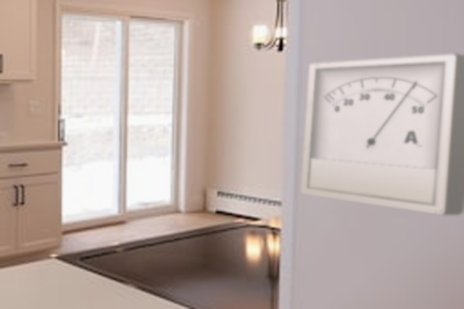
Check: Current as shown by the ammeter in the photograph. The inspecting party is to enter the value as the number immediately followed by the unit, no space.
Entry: 45A
